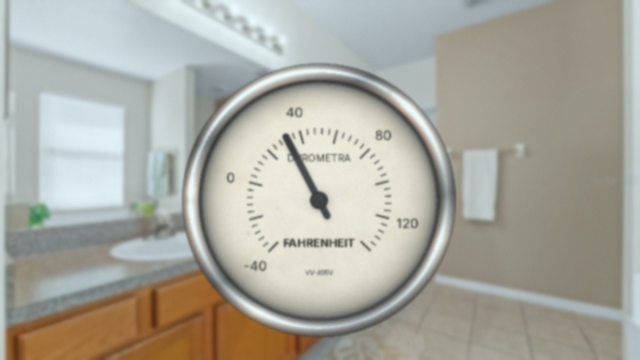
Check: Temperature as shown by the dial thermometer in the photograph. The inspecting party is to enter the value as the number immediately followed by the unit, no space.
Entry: 32°F
